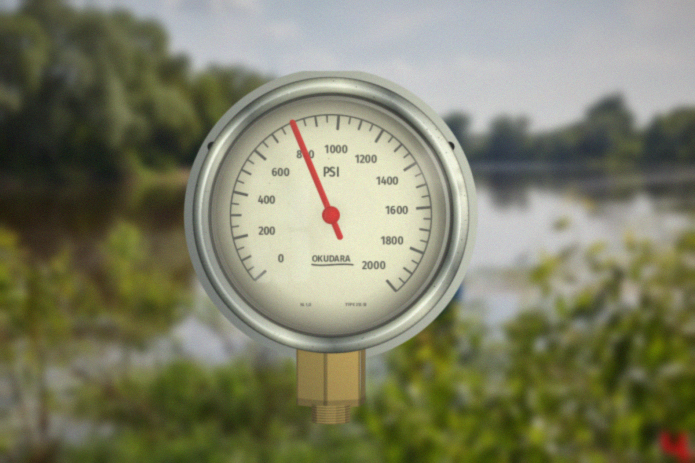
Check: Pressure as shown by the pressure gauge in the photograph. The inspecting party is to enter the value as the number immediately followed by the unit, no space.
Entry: 800psi
